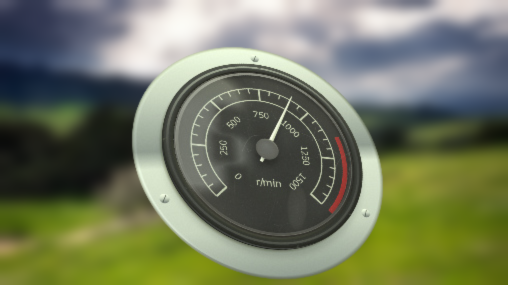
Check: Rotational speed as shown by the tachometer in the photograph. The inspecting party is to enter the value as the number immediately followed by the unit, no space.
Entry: 900rpm
